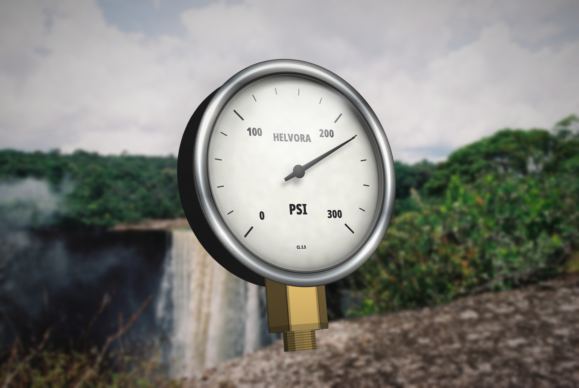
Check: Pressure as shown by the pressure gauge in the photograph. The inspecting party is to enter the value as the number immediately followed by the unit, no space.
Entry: 220psi
